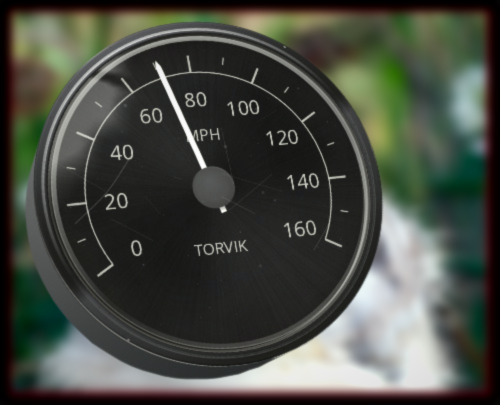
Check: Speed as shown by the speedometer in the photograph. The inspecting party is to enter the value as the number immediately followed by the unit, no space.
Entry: 70mph
